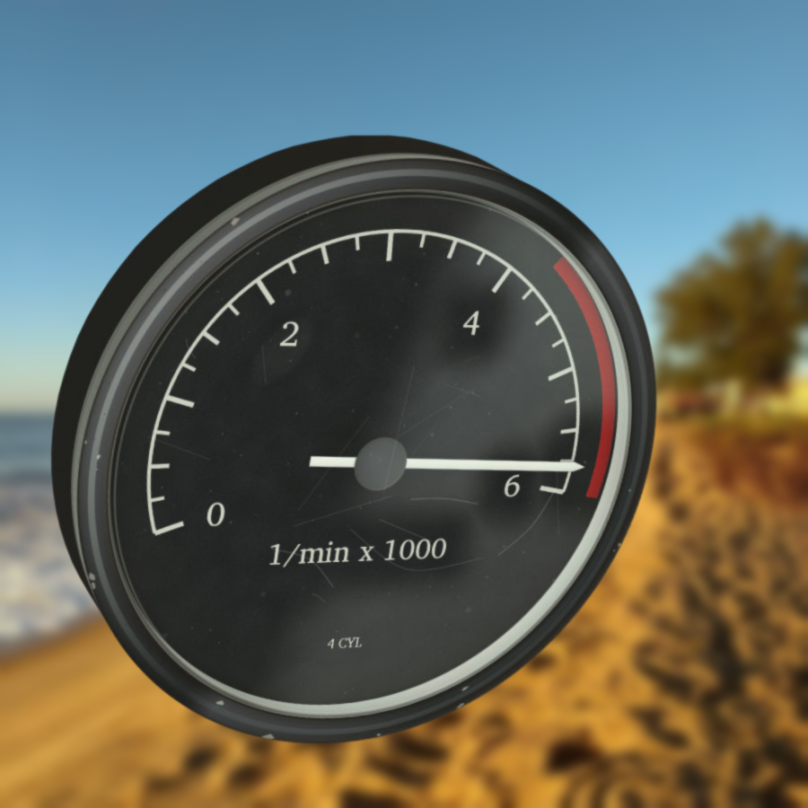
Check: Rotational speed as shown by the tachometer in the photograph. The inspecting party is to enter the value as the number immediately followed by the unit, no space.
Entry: 5750rpm
